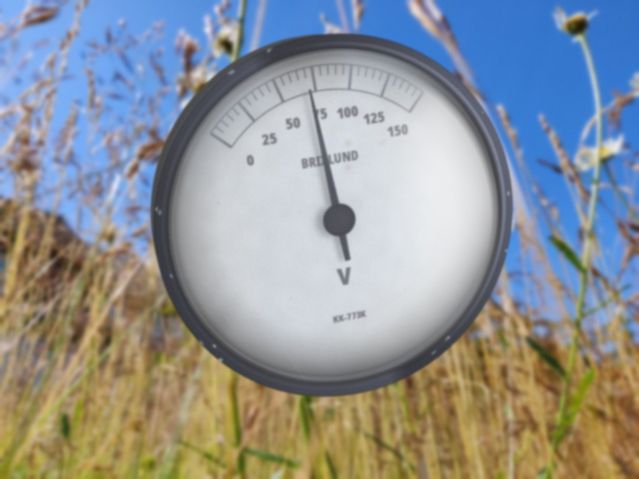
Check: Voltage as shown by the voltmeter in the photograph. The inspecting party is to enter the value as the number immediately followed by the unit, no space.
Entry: 70V
